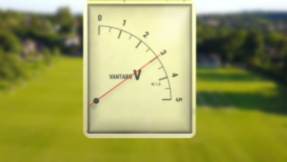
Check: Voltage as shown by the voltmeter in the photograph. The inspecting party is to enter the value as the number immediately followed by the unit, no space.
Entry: 3V
